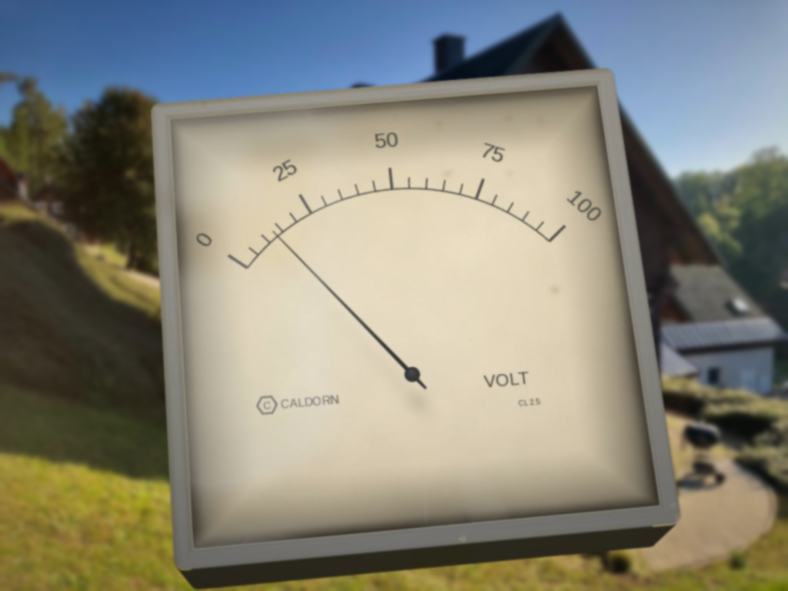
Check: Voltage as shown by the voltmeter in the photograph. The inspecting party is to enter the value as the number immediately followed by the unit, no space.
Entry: 12.5V
